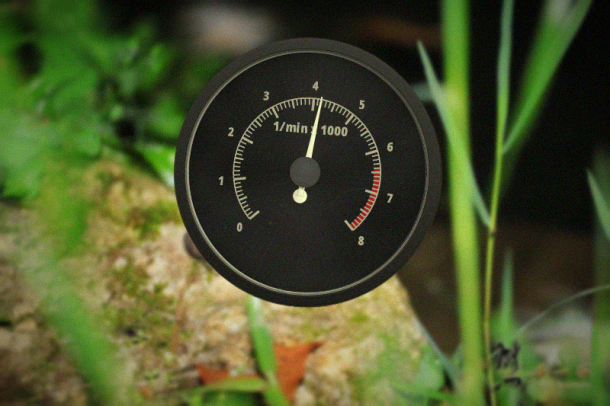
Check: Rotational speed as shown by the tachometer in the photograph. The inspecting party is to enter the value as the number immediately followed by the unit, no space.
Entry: 4200rpm
